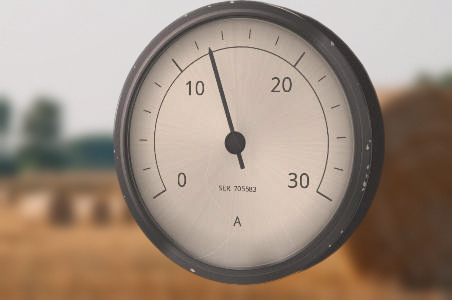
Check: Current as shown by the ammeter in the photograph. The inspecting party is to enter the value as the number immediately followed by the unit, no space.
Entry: 13A
